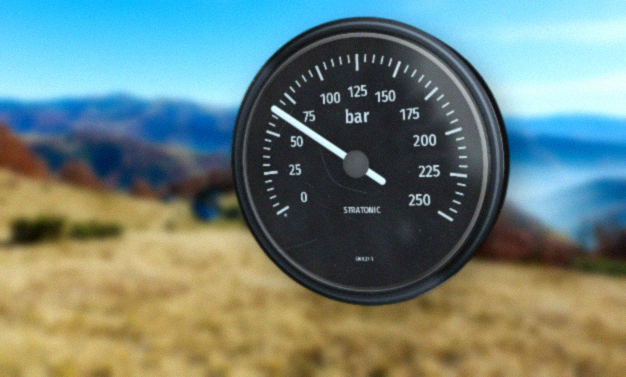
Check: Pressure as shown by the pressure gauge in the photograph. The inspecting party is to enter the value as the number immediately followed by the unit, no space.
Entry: 65bar
